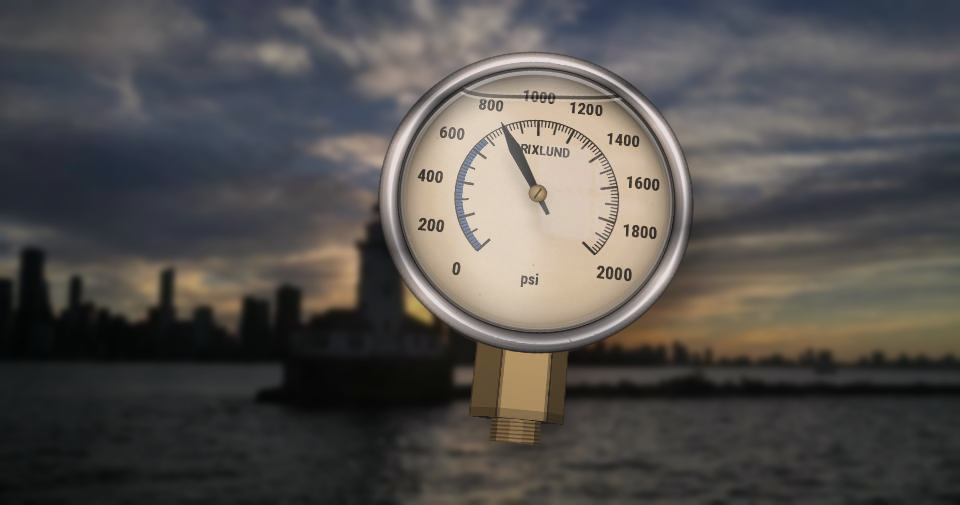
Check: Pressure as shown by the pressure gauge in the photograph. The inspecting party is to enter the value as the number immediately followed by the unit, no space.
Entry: 800psi
